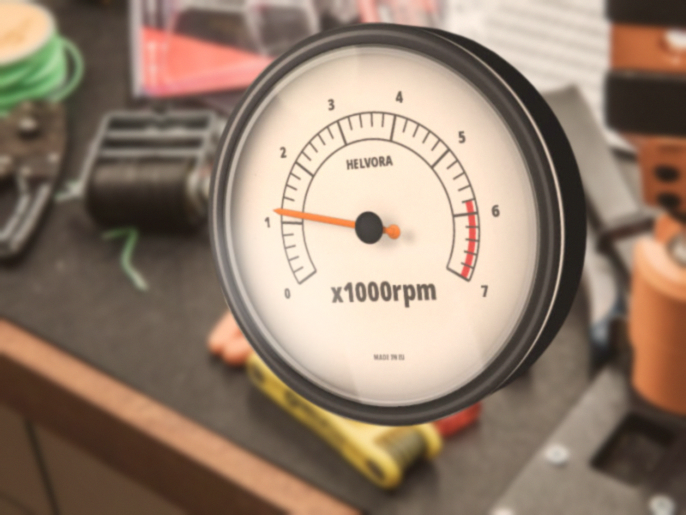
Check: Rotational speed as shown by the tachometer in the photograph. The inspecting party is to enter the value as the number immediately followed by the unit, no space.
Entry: 1200rpm
